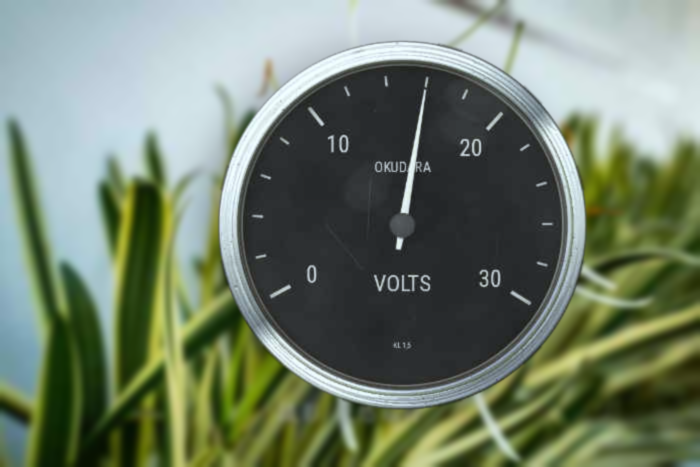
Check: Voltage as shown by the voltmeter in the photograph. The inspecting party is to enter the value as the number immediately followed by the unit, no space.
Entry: 16V
